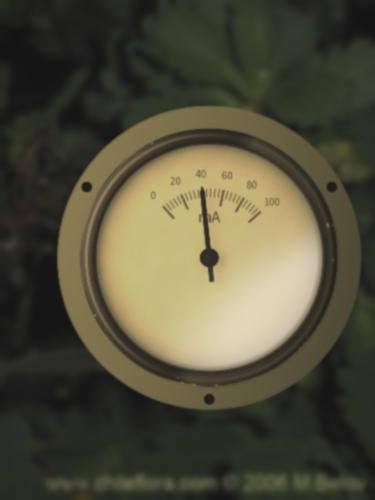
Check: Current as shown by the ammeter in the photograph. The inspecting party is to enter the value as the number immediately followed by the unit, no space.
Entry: 40mA
